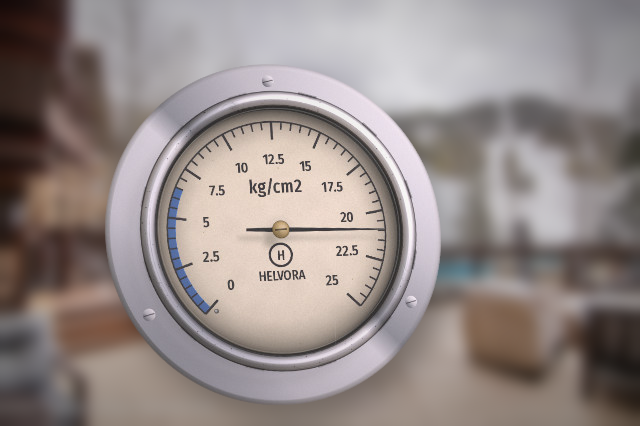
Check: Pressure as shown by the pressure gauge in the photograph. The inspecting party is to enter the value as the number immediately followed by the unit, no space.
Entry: 21kg/cm²
